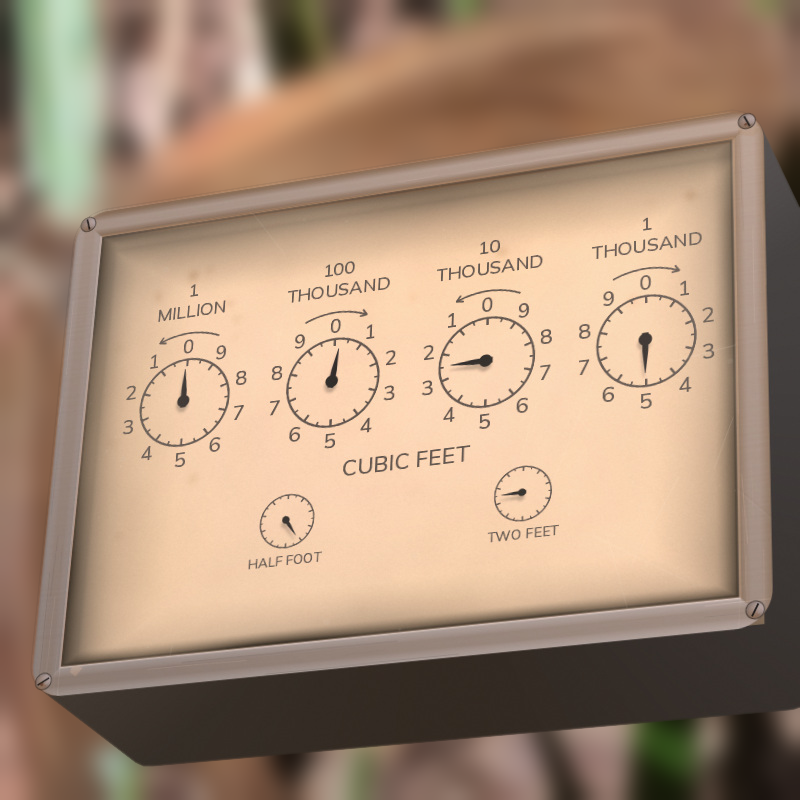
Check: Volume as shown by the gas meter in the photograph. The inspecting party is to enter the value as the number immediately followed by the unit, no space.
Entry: 2500ft³
